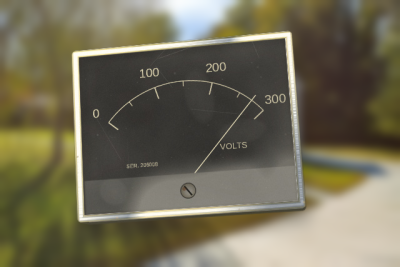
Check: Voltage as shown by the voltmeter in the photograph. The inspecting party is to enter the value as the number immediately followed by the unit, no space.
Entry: 275V
